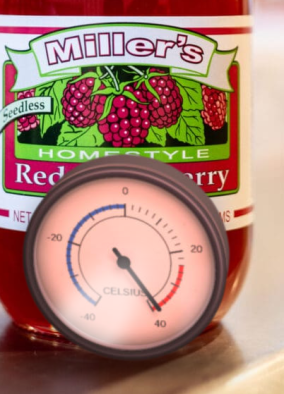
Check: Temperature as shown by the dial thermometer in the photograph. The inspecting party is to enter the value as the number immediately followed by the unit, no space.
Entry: 38°C
